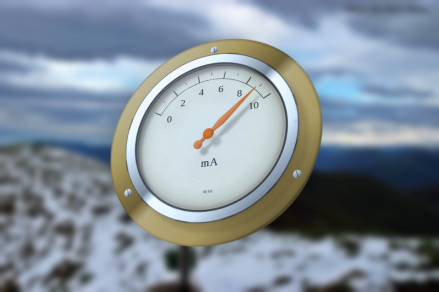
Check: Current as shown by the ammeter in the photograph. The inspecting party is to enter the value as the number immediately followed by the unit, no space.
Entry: 9mA
